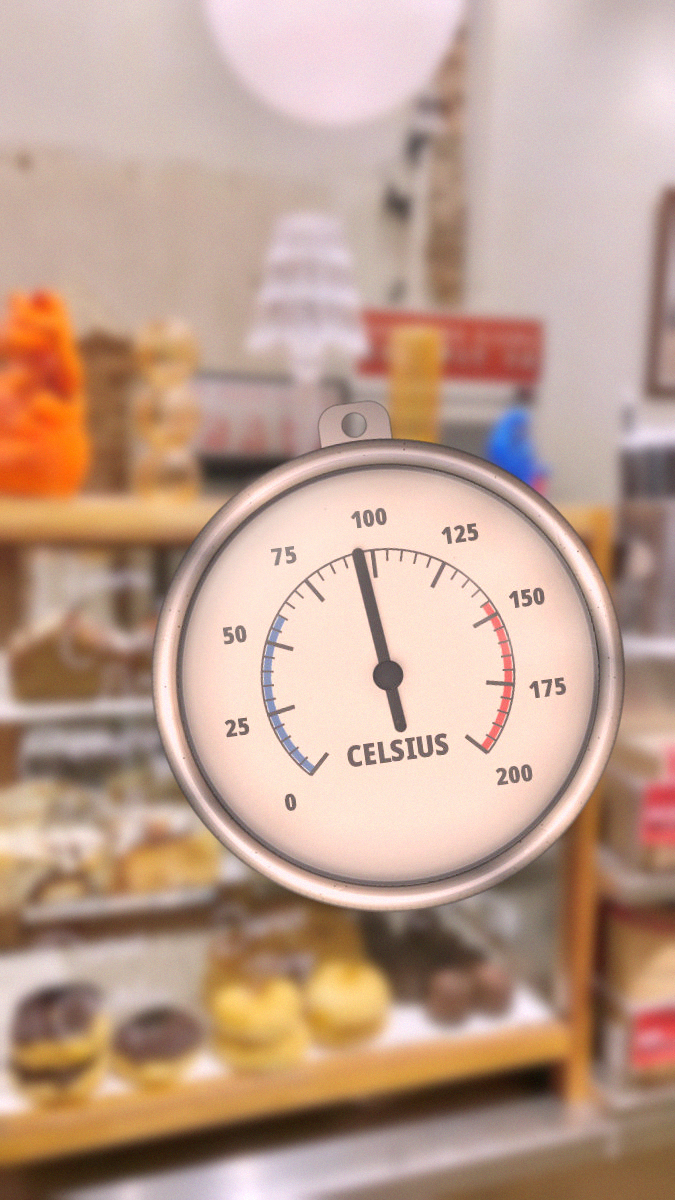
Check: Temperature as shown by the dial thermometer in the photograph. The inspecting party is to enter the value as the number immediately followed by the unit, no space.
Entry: 95°C
